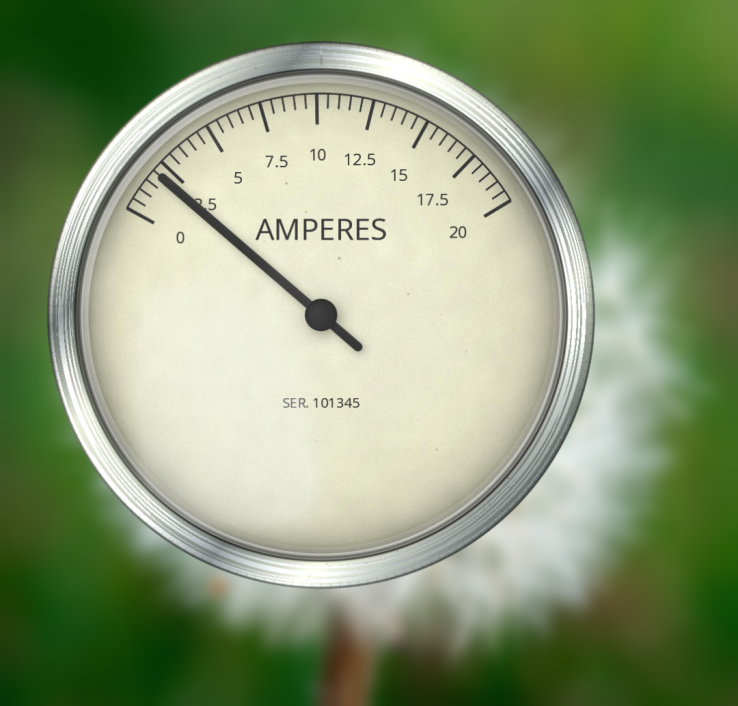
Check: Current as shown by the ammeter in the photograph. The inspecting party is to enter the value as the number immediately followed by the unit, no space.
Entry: 2A
